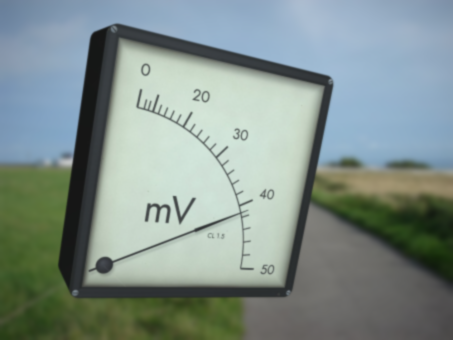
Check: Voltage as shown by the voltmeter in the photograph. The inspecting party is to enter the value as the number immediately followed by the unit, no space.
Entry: 41mV
